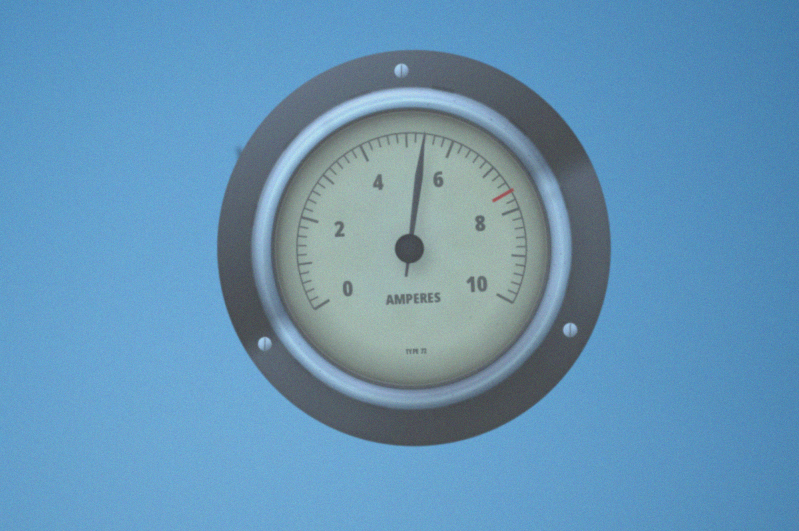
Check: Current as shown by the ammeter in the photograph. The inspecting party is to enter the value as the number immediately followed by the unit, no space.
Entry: 5.4A
